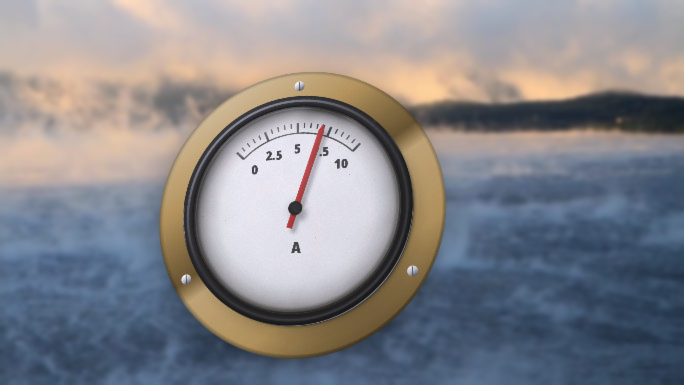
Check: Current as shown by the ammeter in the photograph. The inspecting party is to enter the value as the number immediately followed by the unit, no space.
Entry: 7A
